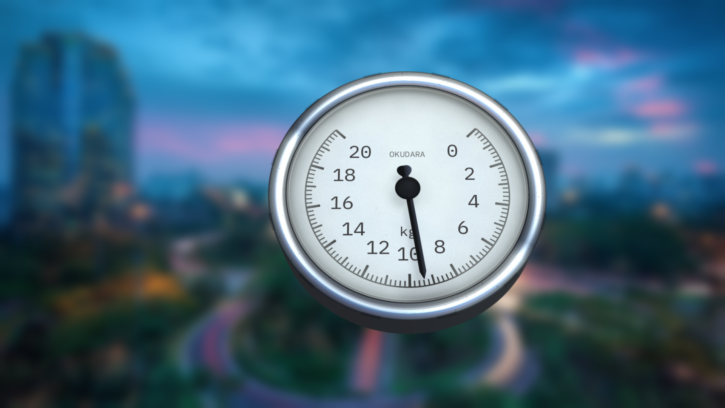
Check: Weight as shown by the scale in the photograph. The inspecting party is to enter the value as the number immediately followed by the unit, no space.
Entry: 9.4kg
